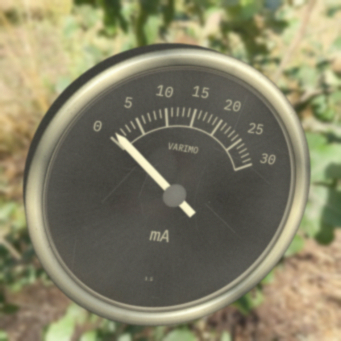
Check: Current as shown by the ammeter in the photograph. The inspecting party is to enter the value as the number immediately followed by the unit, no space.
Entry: 1mA
